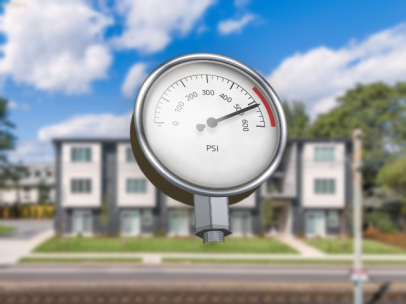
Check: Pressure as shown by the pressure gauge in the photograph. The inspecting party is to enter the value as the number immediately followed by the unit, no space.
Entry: 520psi
